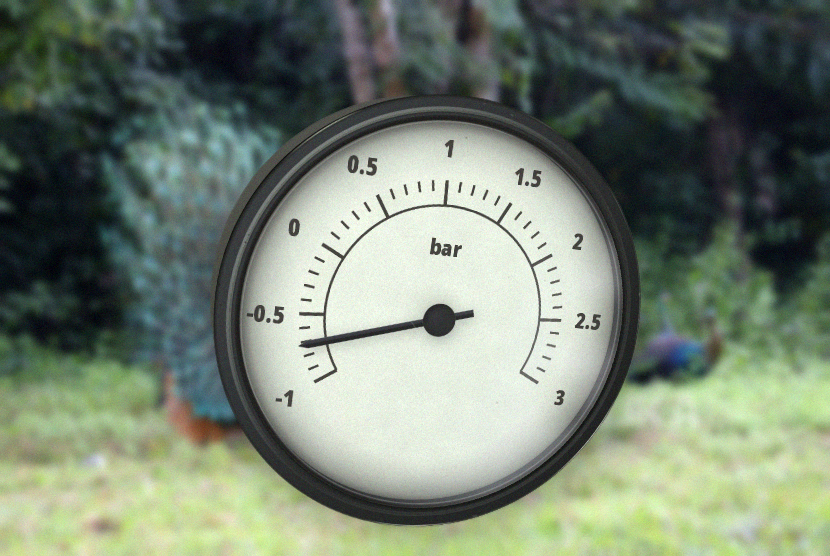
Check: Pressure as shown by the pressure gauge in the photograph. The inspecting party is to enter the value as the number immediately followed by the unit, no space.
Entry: -0.7bar
